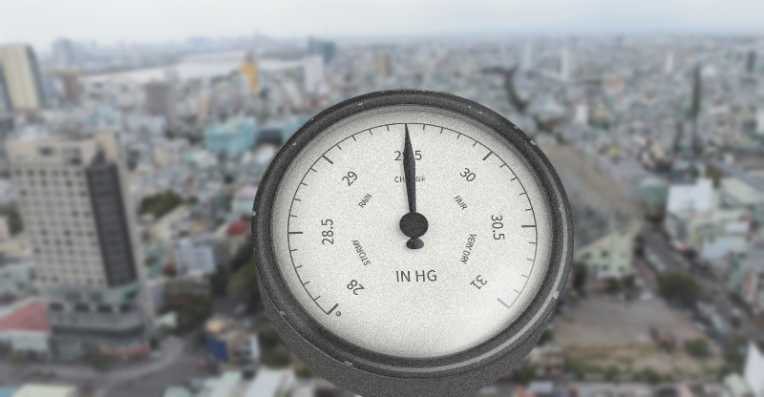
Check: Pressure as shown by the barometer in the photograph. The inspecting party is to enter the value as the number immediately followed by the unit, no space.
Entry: 29.5inHg
